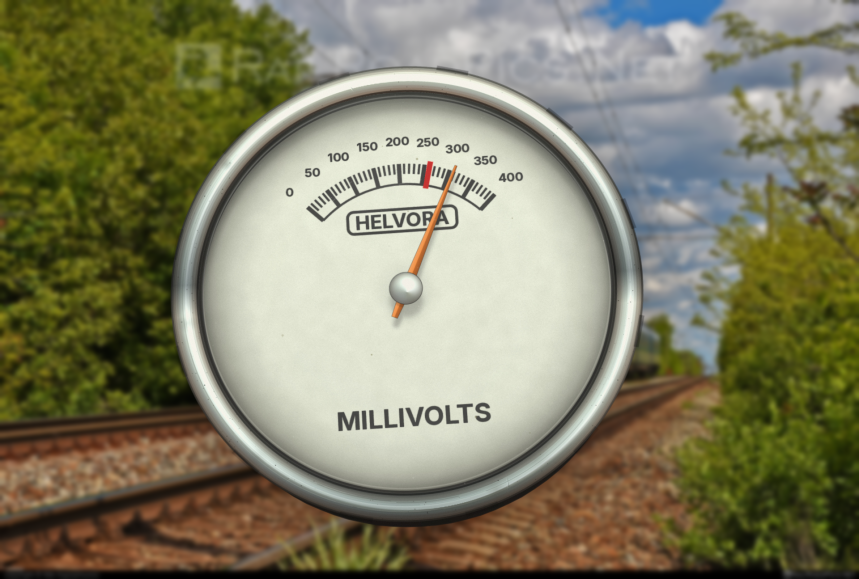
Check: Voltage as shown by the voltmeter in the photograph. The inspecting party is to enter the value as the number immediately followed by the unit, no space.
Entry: 310mV
